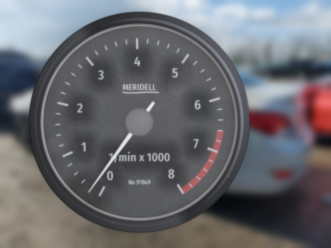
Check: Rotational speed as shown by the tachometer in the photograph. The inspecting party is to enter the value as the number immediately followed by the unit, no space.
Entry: 200rpm
